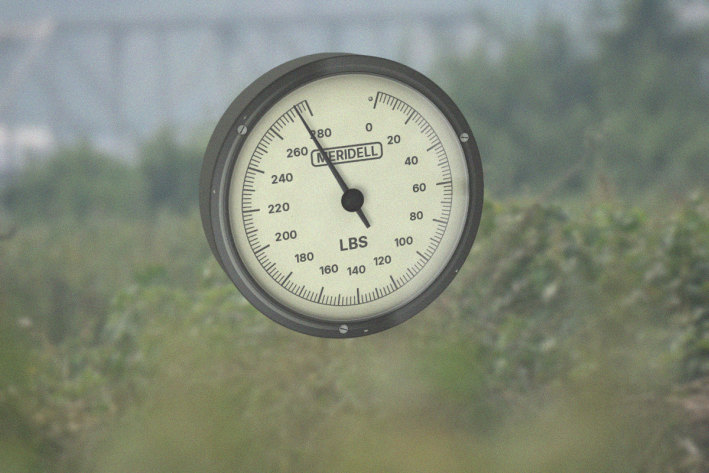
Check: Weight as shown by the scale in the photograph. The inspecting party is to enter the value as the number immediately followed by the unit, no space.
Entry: 274lb
